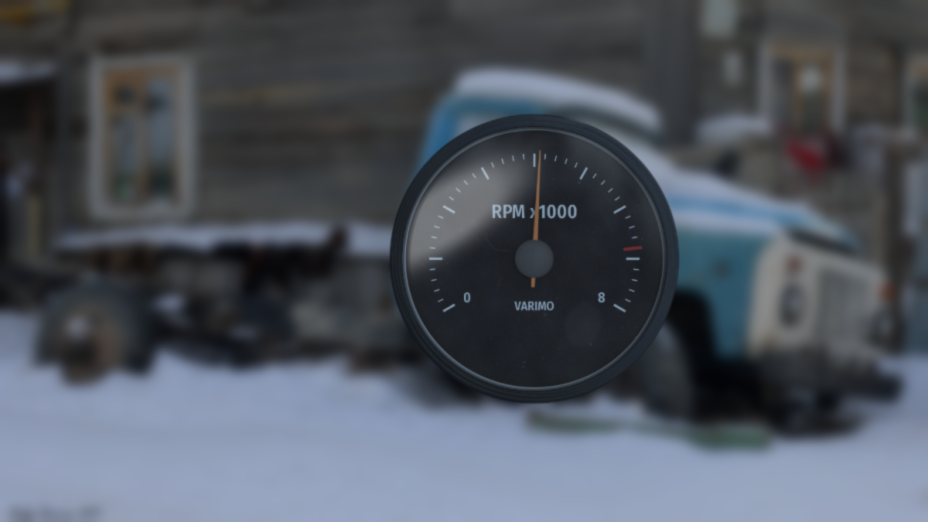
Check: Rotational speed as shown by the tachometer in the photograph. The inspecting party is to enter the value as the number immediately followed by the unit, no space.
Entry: 4100rpm
